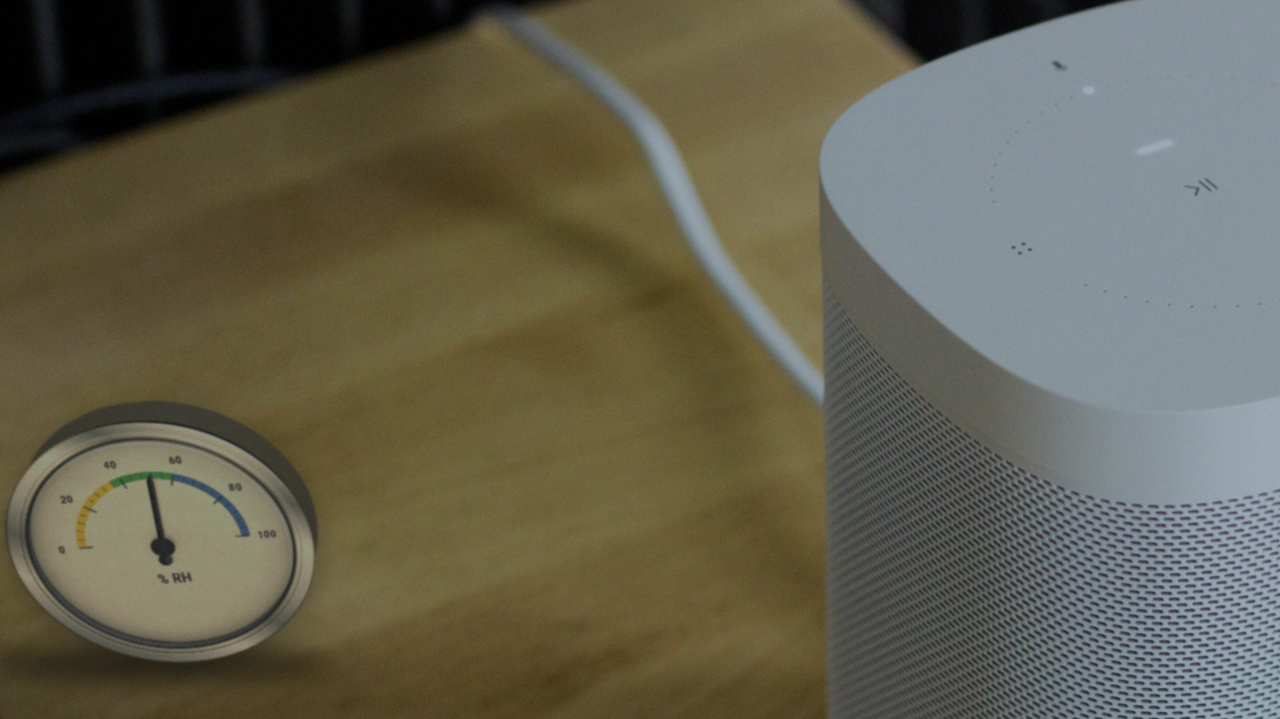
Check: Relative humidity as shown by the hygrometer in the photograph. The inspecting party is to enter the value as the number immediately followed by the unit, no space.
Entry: 52%
